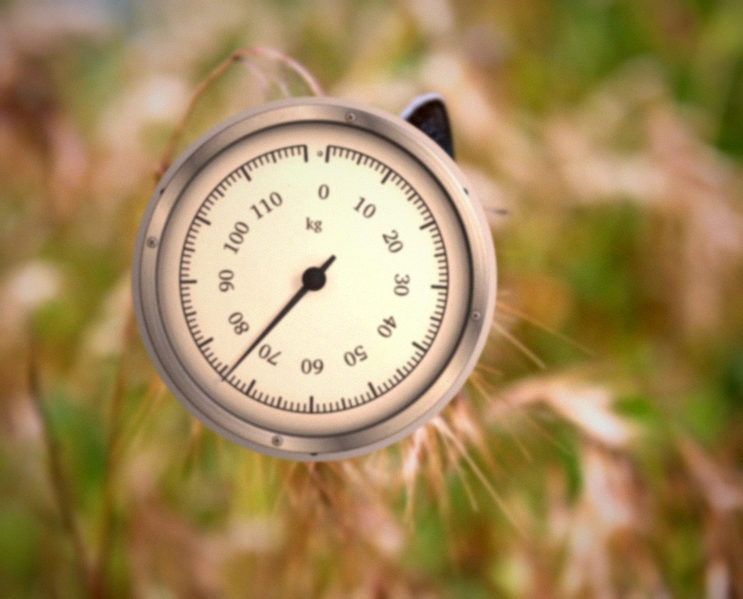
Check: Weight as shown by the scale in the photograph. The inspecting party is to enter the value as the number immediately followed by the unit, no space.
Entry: 74kg
